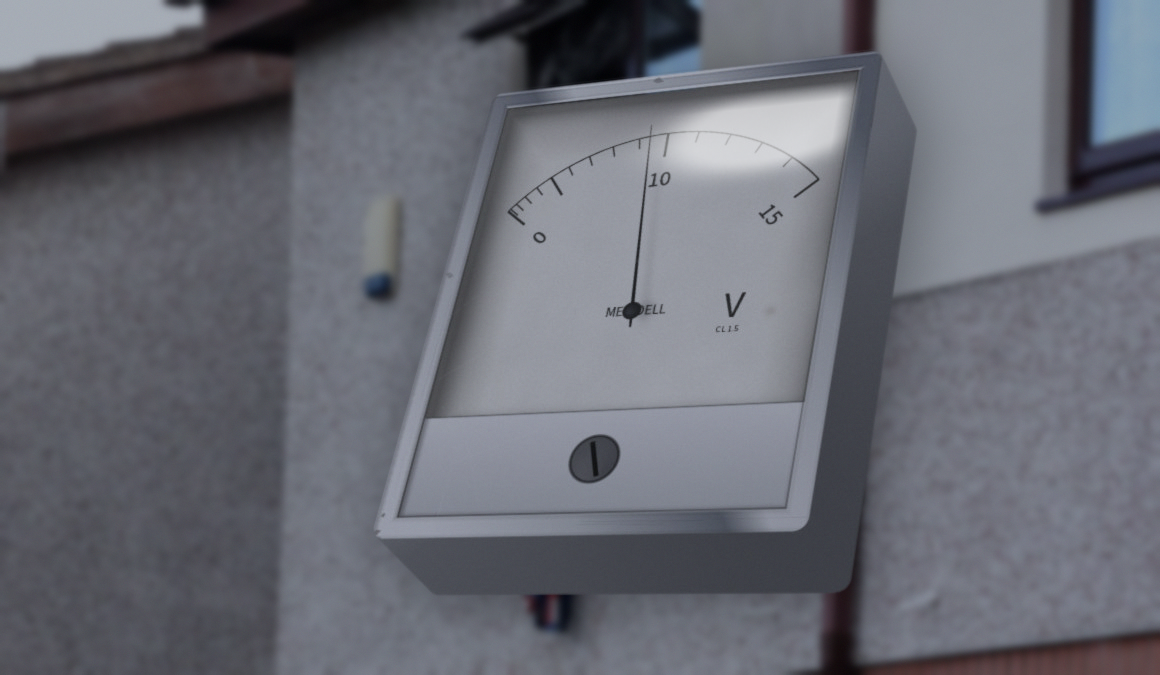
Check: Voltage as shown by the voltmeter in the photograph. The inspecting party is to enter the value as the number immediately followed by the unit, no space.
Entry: 9.5V
